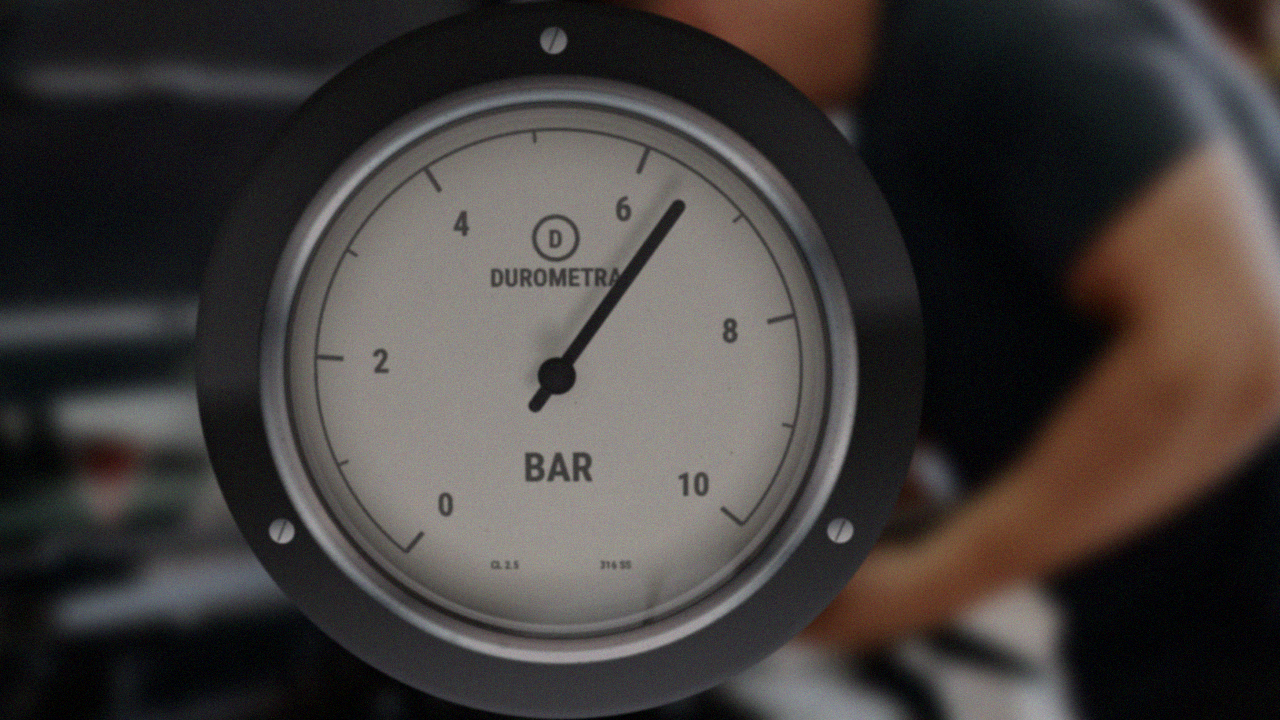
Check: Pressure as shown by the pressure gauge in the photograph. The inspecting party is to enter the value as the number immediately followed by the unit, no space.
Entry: 6.5bar
